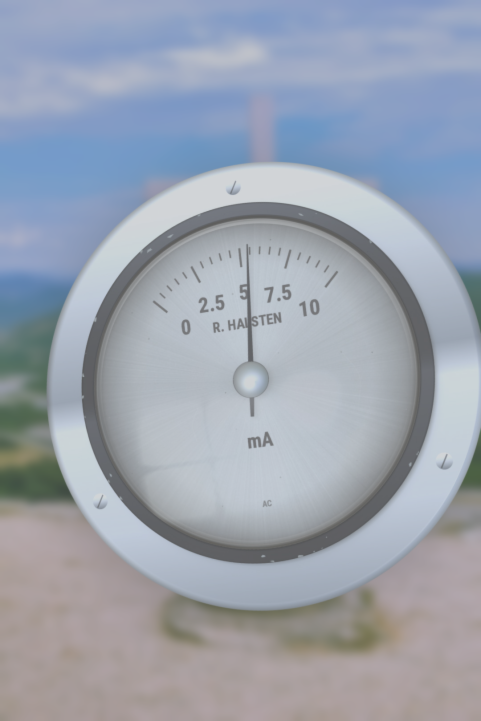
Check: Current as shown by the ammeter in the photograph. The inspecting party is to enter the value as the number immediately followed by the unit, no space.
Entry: 5.5mA
